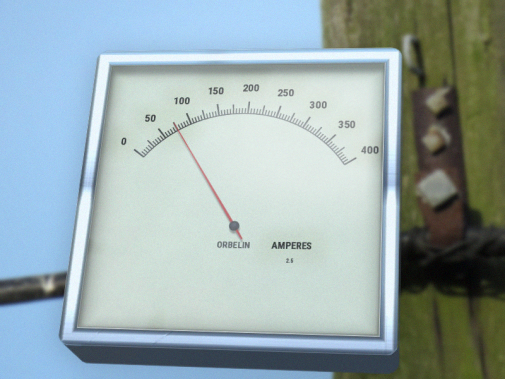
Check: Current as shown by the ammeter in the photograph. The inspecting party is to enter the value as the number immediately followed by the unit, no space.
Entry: 75A
